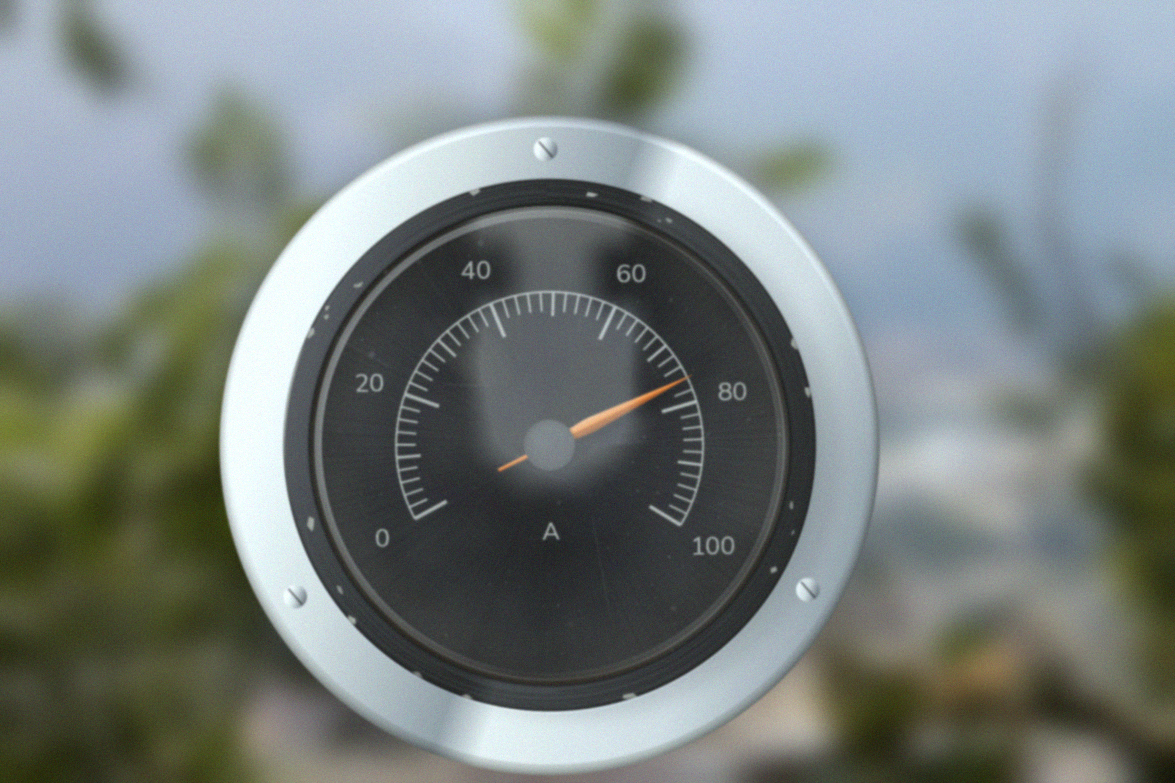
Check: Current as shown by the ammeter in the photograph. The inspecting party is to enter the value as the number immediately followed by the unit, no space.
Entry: 76A
